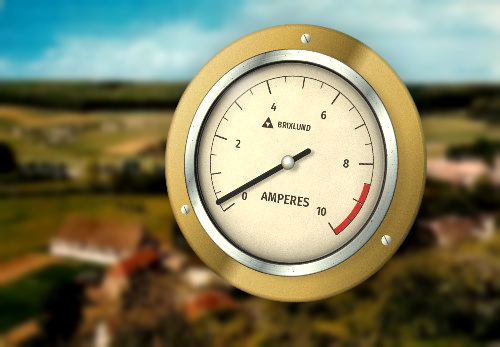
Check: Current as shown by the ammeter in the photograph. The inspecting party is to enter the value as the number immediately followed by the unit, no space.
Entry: 0.25A
